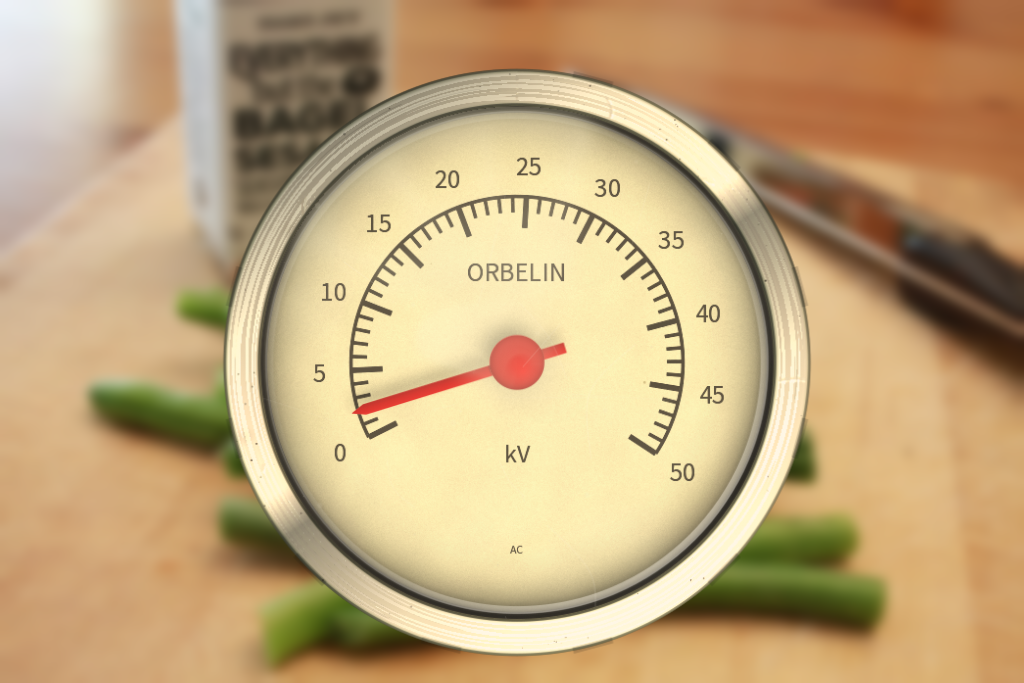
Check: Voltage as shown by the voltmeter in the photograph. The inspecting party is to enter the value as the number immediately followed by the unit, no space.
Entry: 2kV
